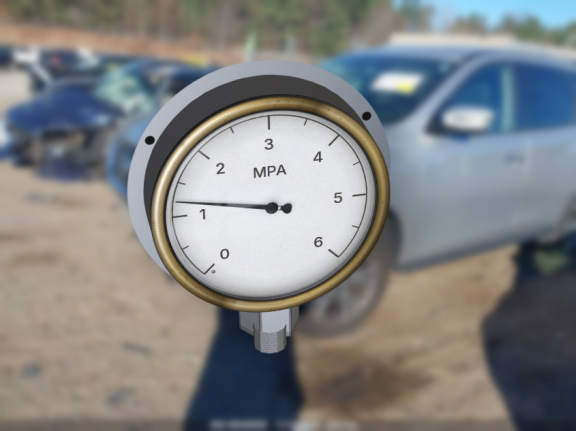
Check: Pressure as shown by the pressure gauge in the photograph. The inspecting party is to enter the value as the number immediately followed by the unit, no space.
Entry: 1.25MPa
